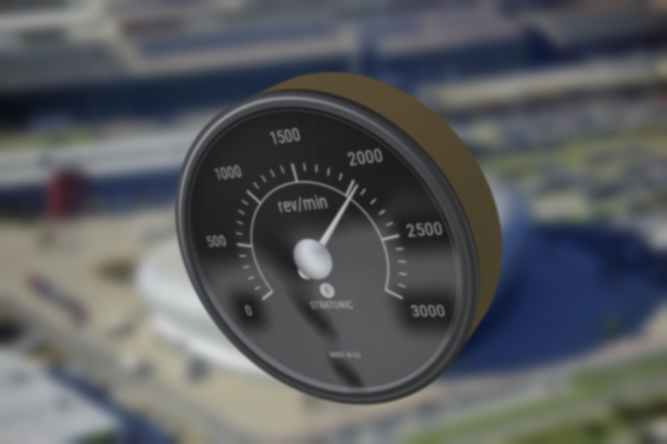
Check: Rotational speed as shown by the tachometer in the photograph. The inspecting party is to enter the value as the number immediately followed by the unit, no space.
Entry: 2050rpm
